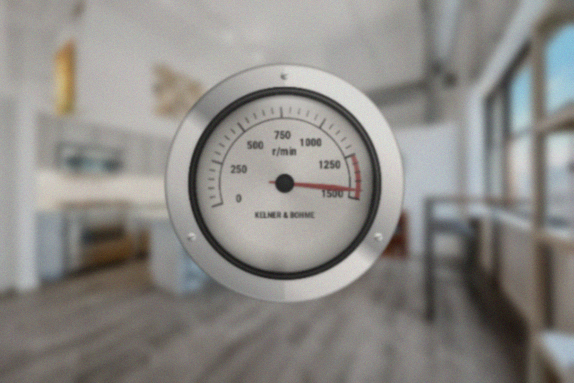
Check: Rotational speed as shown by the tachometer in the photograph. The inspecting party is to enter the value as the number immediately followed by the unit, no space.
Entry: 1450rpm
